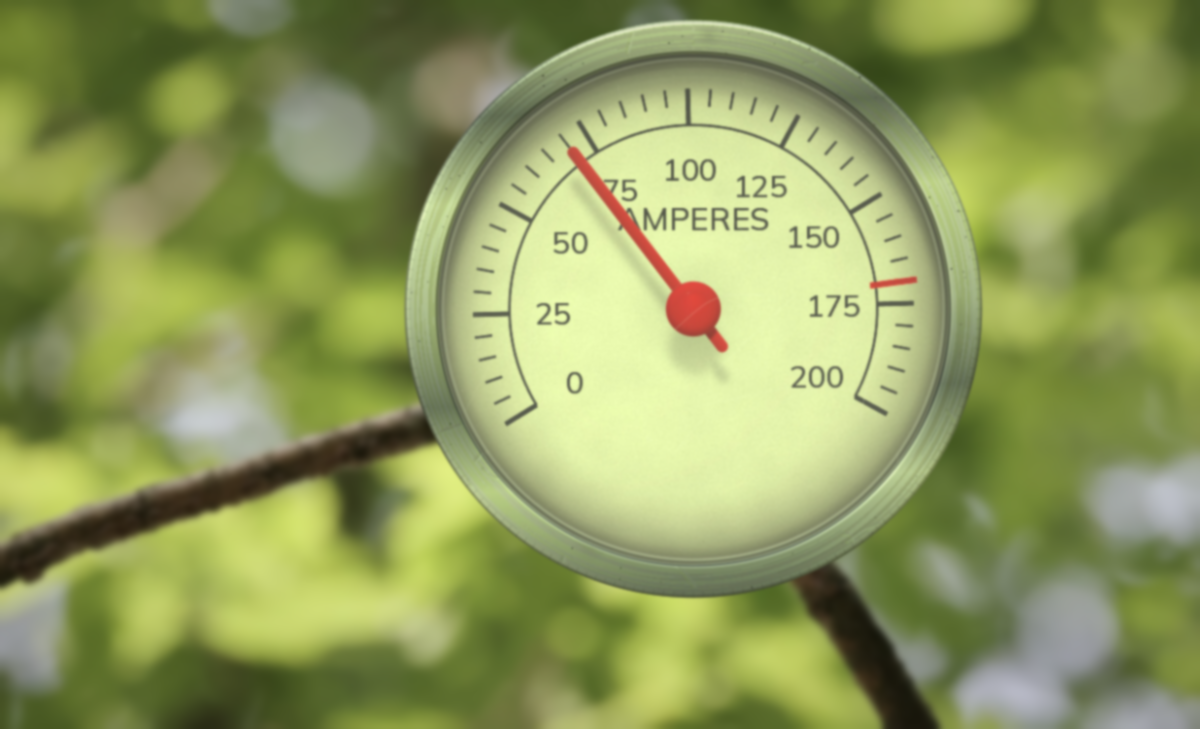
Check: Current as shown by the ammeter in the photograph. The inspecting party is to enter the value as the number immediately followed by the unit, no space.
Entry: 70A
